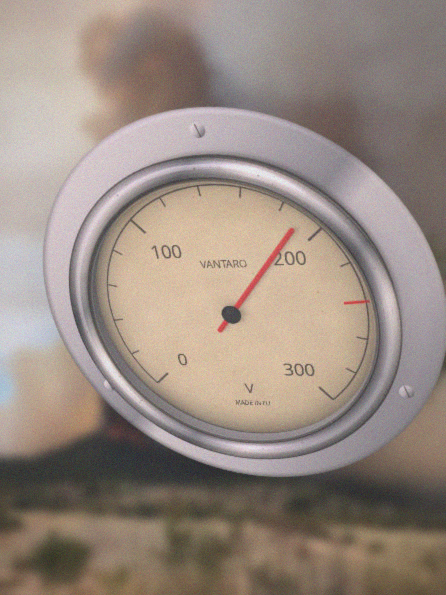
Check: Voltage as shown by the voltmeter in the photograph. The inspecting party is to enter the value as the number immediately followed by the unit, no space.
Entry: 190V
